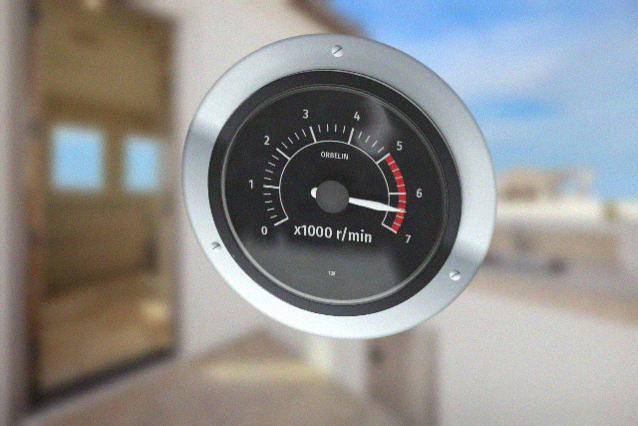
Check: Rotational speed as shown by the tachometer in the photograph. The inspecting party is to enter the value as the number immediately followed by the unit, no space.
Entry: 6400rpm
